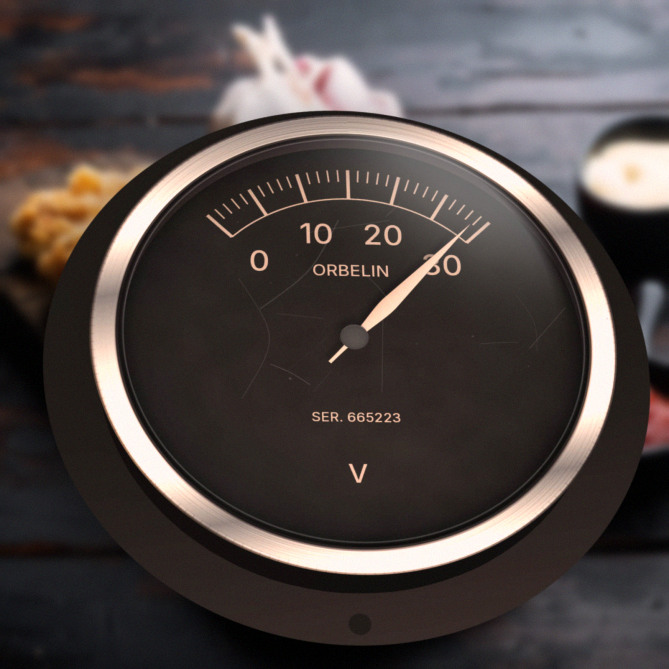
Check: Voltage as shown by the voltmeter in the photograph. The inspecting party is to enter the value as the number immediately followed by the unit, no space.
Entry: 29V
